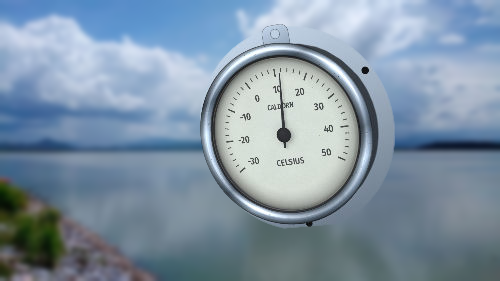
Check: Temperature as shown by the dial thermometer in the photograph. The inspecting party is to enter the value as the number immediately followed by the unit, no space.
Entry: 12°C
